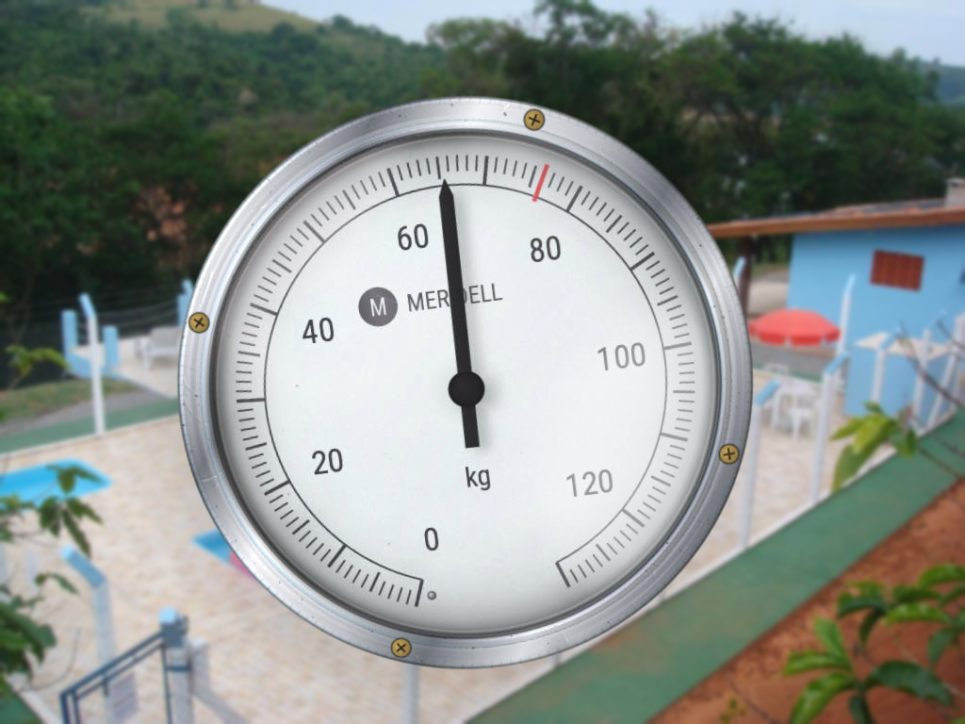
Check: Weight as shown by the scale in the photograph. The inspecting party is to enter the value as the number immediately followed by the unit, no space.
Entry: 65.5kg
